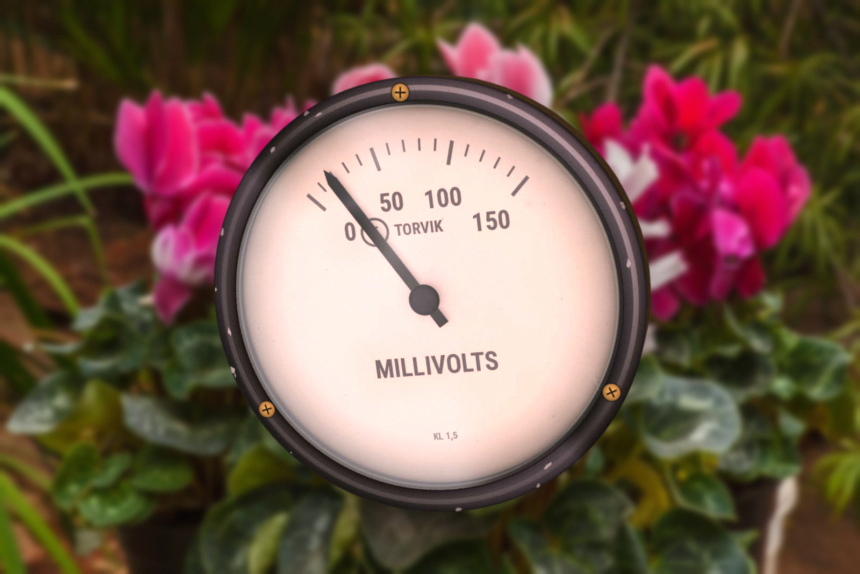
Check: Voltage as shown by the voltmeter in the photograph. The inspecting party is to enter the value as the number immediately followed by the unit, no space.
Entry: 20mV
